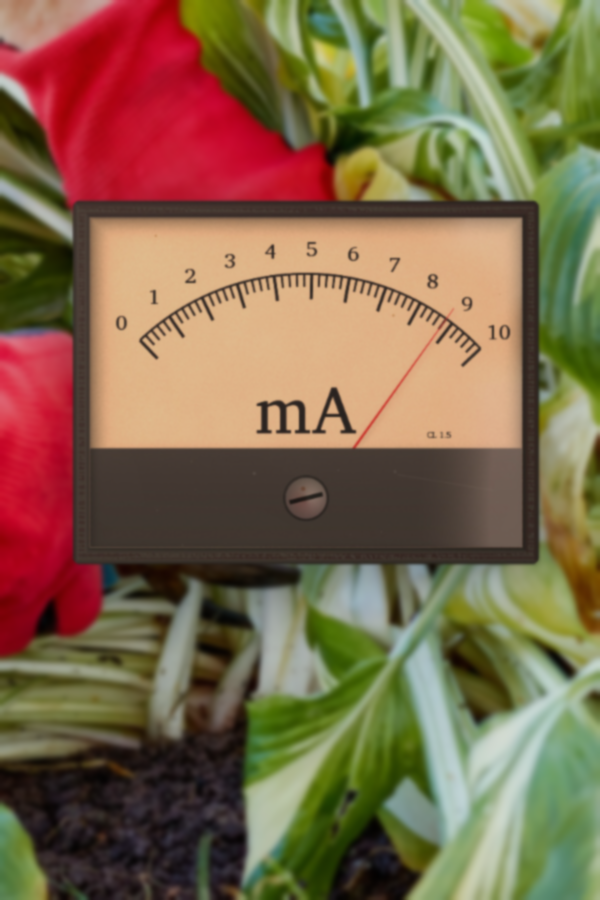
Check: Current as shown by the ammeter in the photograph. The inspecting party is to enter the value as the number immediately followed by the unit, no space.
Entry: 8.8mA
